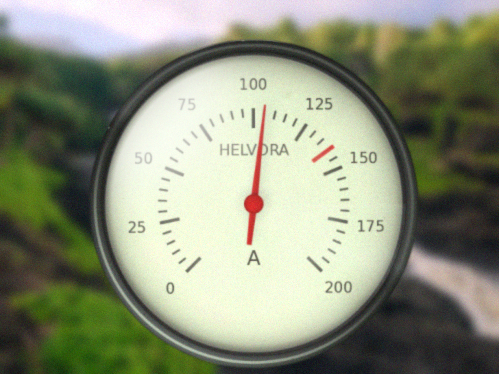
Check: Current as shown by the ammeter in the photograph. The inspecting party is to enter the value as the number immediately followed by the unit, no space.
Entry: 105A
